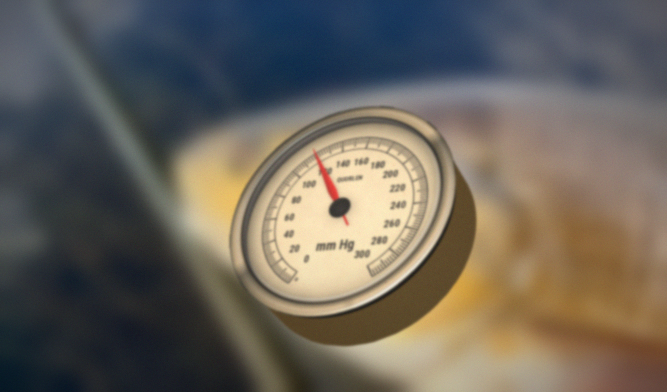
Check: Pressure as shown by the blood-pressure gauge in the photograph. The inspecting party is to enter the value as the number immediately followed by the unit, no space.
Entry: 120mmHg
